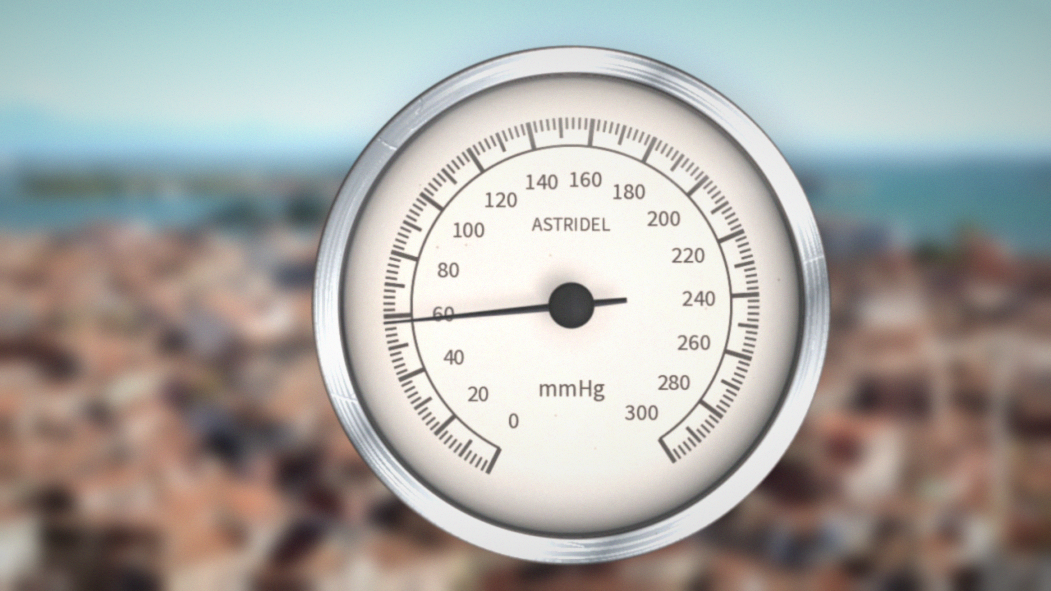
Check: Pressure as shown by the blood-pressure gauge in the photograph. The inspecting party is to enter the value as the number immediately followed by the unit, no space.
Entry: 58mmHg
